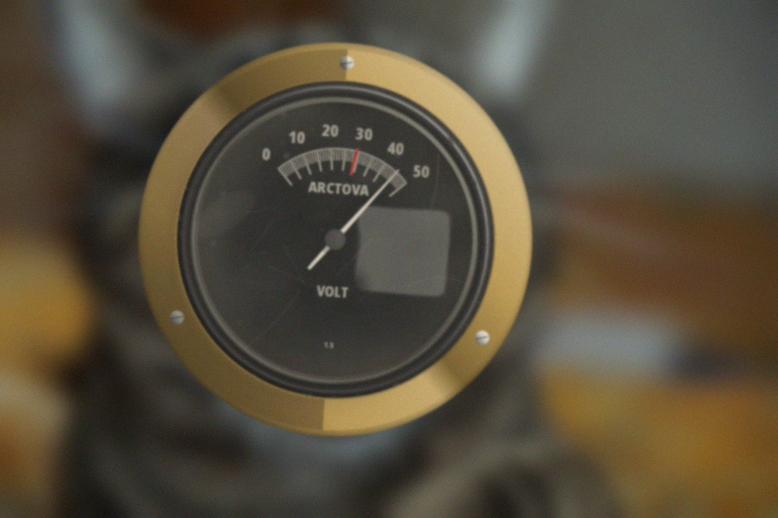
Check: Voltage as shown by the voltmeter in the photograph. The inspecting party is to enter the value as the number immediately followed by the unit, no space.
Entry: 45V
